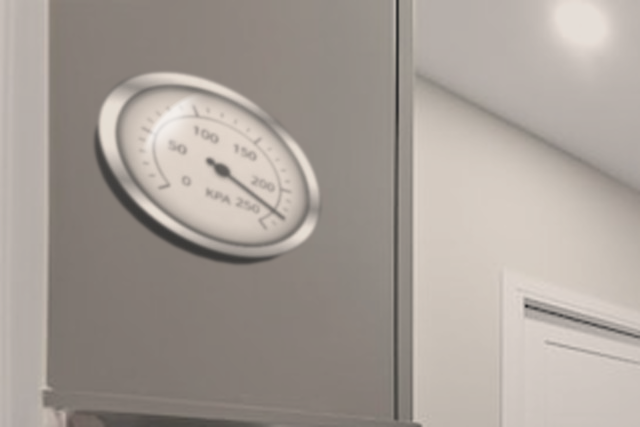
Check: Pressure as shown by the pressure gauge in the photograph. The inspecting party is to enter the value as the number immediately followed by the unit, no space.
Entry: 230kPa
